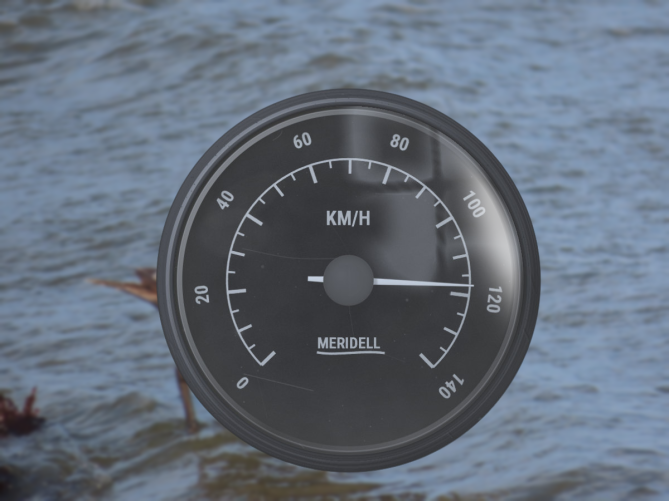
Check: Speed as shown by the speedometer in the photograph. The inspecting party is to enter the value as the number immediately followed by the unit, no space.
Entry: 117.5km/h
